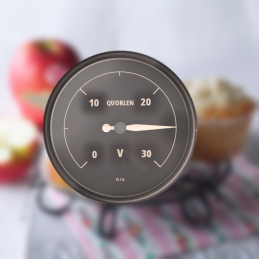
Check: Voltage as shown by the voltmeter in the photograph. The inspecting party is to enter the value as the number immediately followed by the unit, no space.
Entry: 25V
